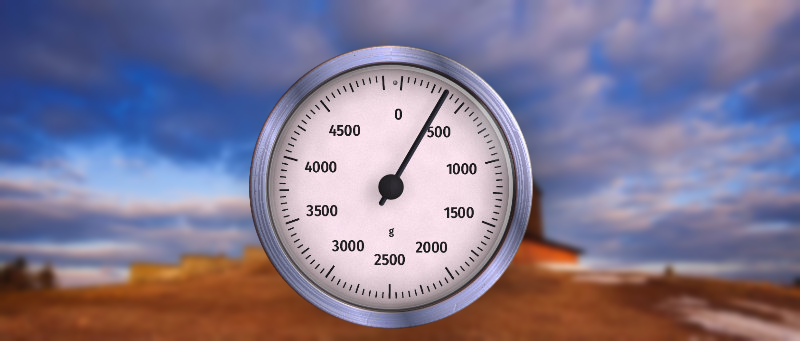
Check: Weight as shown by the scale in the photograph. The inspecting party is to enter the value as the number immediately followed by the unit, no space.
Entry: 350g
